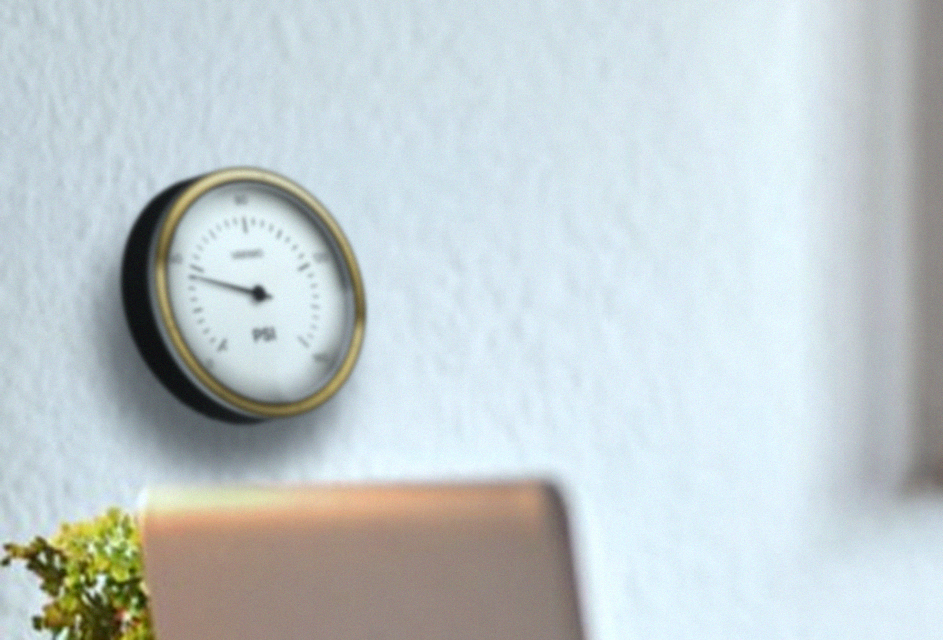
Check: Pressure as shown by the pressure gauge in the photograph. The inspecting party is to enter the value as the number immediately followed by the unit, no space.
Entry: 35psi
